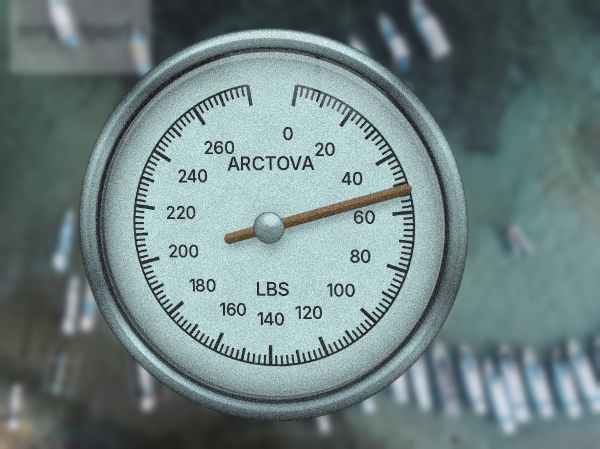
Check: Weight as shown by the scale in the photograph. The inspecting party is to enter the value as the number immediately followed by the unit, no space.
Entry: 52lb
